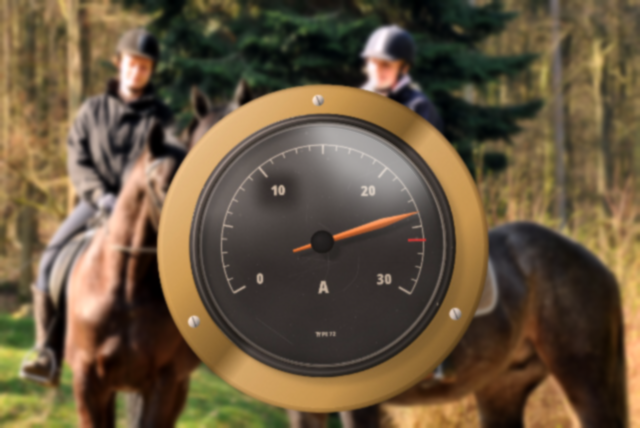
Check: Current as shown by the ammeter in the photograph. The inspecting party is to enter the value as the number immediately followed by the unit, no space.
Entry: 24A
